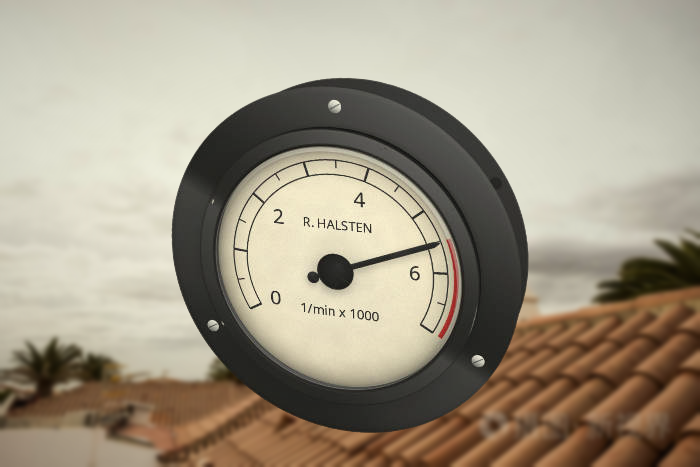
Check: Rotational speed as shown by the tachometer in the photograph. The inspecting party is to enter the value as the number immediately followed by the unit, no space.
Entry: 5500rpm
